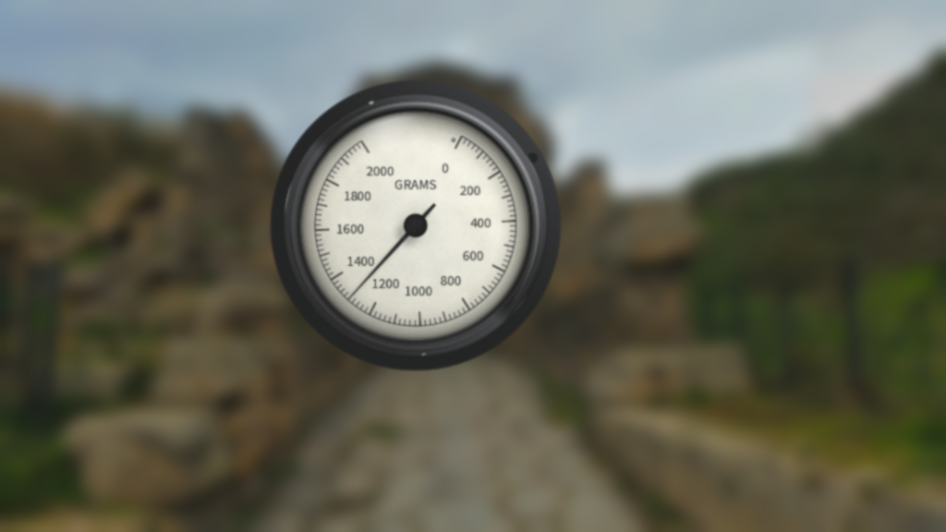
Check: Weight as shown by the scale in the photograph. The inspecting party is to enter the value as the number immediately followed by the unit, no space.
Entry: 1300g
